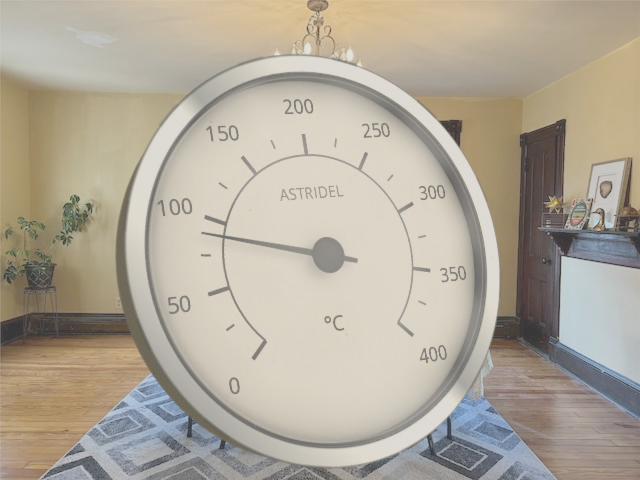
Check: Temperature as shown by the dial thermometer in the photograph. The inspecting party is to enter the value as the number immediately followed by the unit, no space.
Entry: 87.5°C
